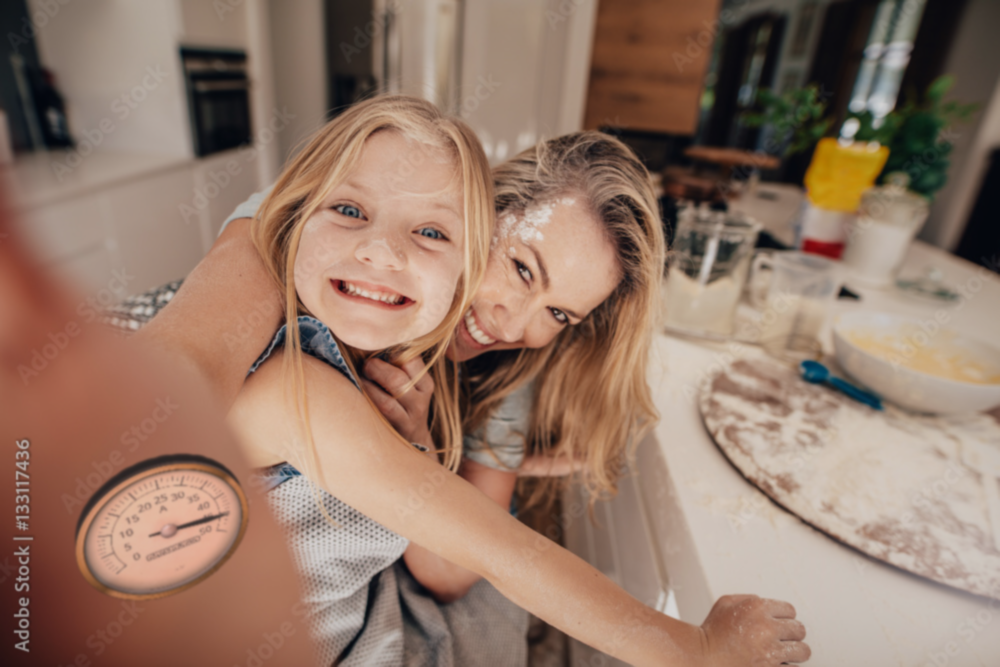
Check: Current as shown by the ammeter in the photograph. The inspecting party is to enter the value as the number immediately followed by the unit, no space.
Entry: 45A
